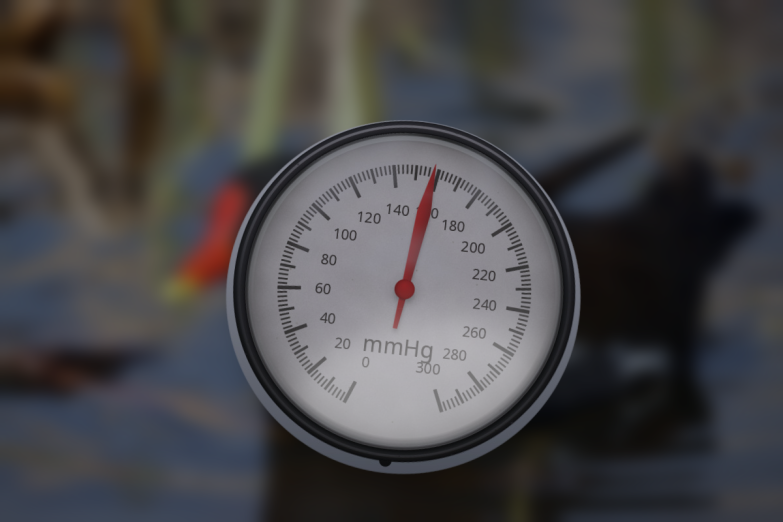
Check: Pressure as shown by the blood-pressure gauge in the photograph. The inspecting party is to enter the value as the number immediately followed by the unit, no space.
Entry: 158mmHg
